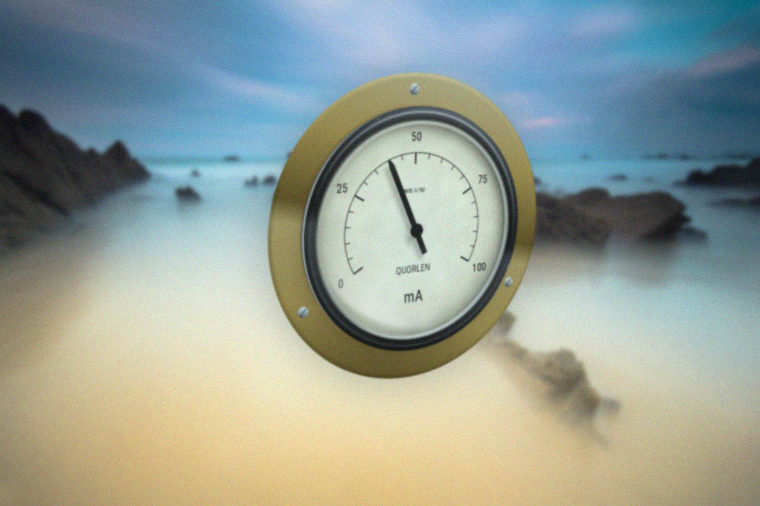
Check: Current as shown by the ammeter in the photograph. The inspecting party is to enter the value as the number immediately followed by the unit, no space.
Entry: 40mA
